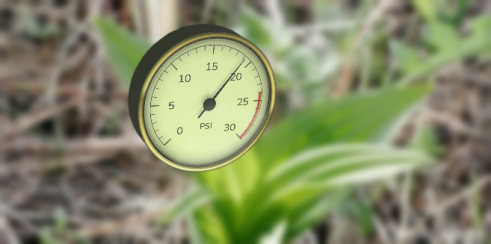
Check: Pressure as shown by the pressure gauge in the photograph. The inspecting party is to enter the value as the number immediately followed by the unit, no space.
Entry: 19psi
